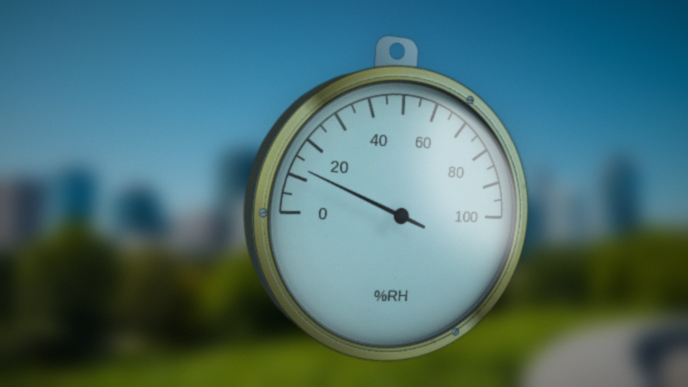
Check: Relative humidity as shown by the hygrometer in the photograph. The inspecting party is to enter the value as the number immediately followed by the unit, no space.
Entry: 12.5%
